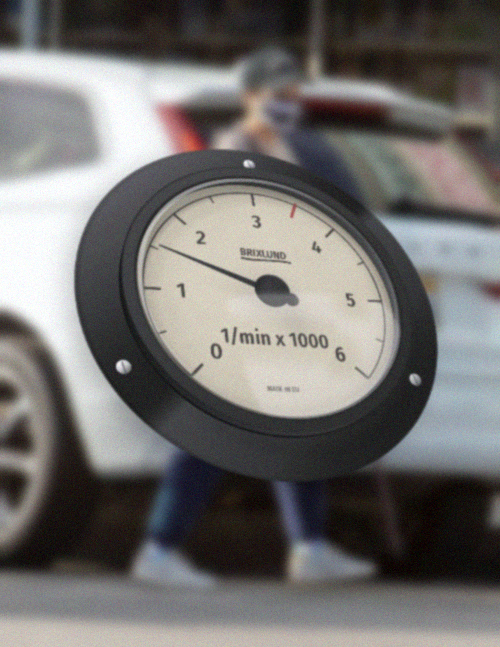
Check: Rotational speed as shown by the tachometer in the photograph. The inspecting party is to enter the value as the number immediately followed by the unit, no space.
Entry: 1500rpm
